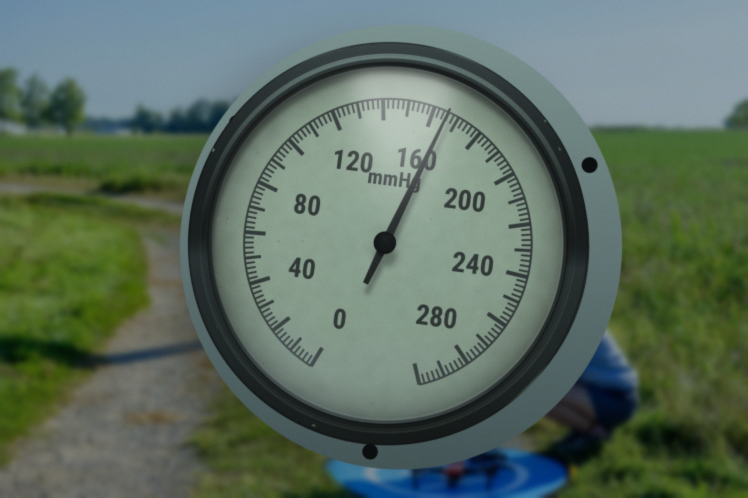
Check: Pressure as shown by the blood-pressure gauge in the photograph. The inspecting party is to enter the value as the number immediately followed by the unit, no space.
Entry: 166mmHg
